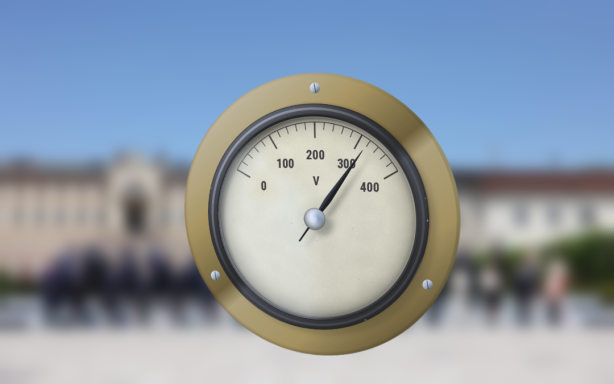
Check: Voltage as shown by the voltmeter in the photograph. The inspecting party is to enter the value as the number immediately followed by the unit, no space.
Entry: 320V
